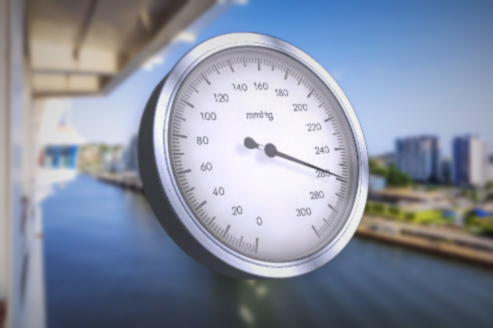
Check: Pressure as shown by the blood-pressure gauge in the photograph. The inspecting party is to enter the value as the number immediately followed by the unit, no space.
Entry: 260mmHg
